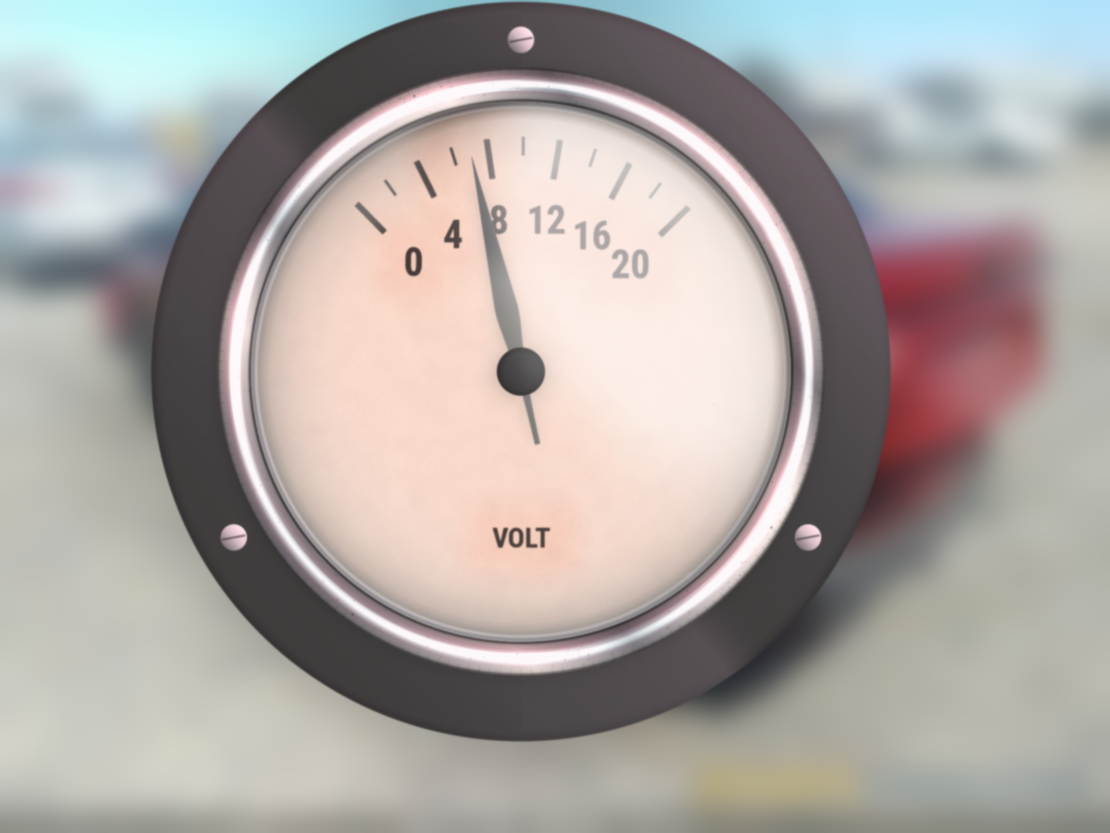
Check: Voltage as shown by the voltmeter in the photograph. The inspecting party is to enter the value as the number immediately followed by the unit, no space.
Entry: 7V
